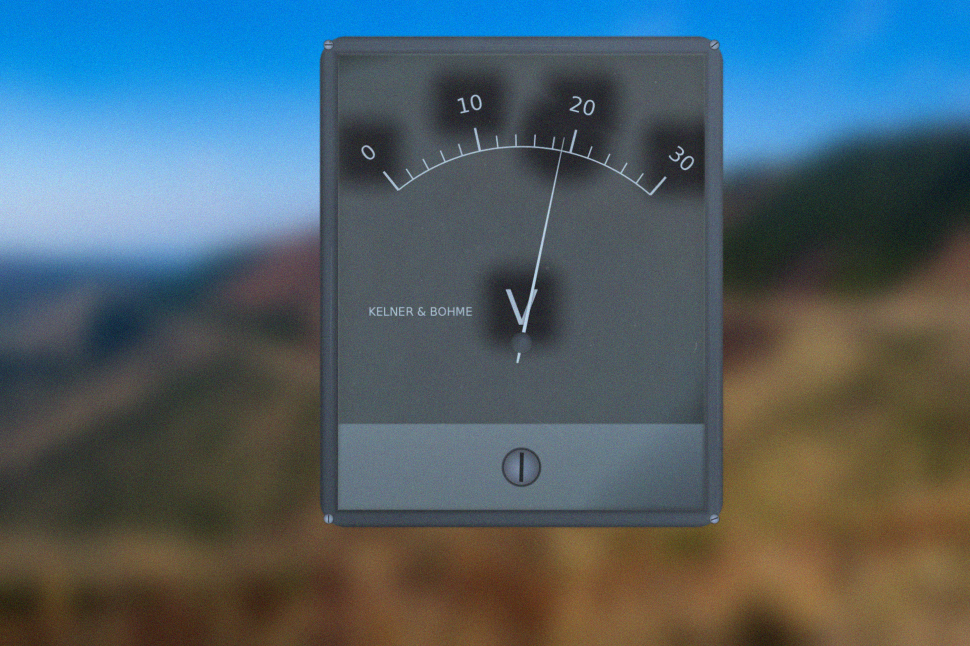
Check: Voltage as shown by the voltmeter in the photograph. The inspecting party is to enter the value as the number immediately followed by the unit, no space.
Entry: 19V
